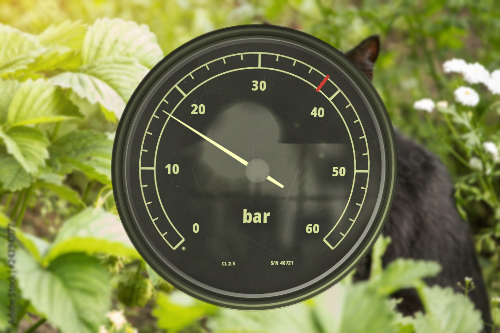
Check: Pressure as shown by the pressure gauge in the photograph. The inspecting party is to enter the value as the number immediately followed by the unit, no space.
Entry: 17bar
